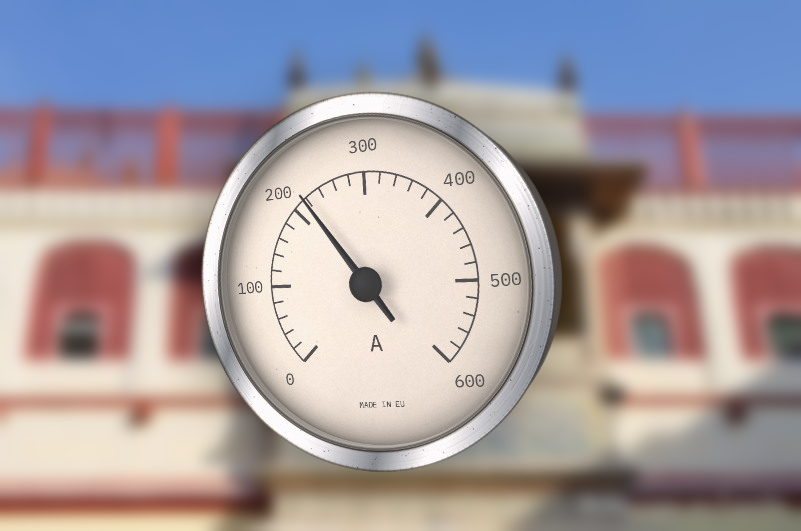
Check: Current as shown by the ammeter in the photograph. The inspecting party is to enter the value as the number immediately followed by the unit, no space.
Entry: 220A
